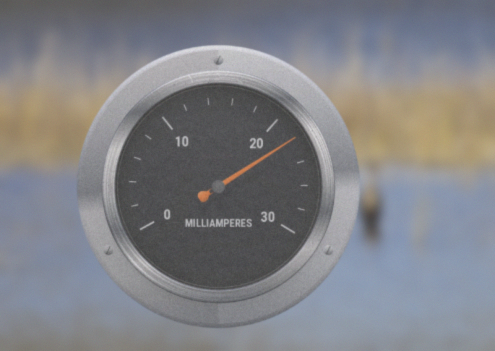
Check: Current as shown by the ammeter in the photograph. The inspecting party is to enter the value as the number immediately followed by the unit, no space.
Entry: 22mA
